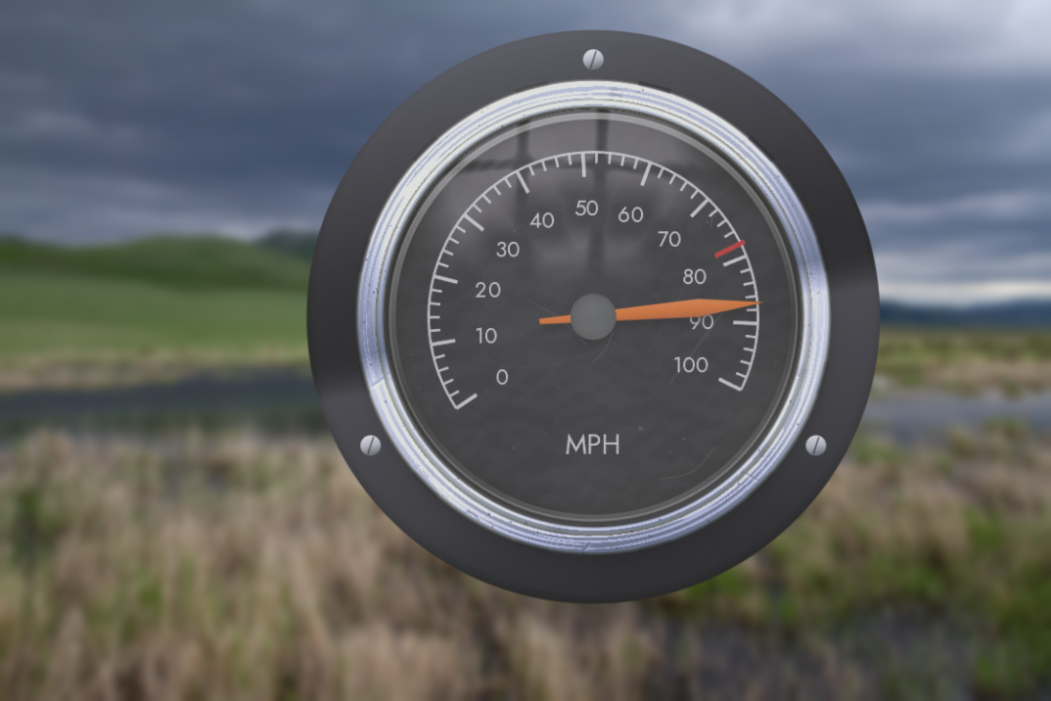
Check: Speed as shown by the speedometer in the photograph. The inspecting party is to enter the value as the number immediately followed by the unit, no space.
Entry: 87mph
